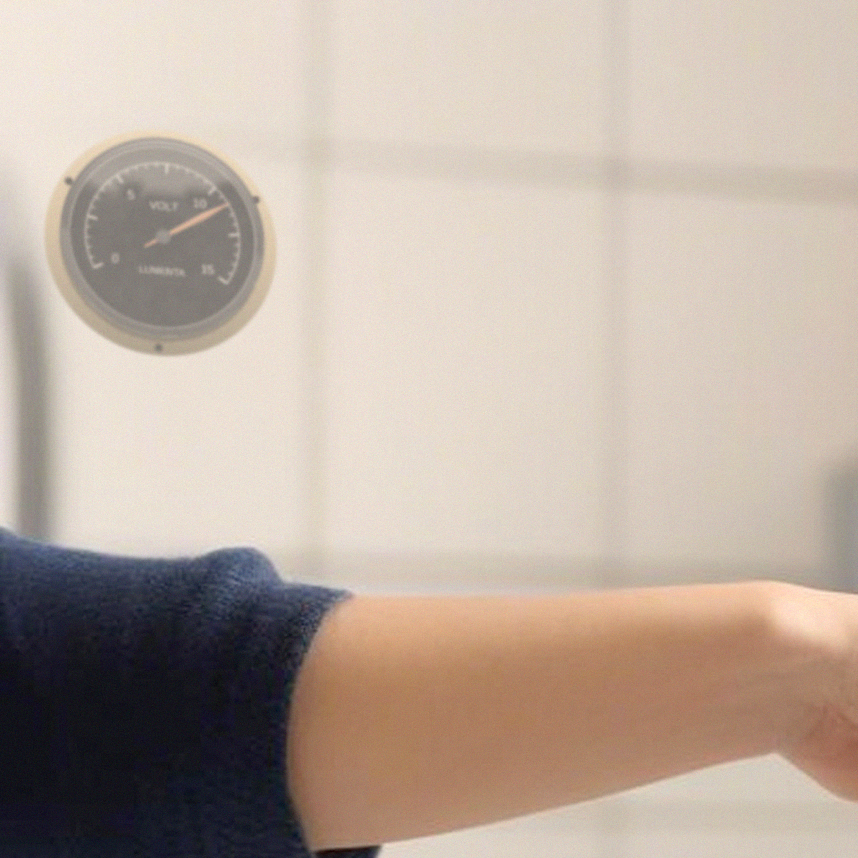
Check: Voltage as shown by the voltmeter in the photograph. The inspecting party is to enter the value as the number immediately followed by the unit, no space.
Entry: 11V
